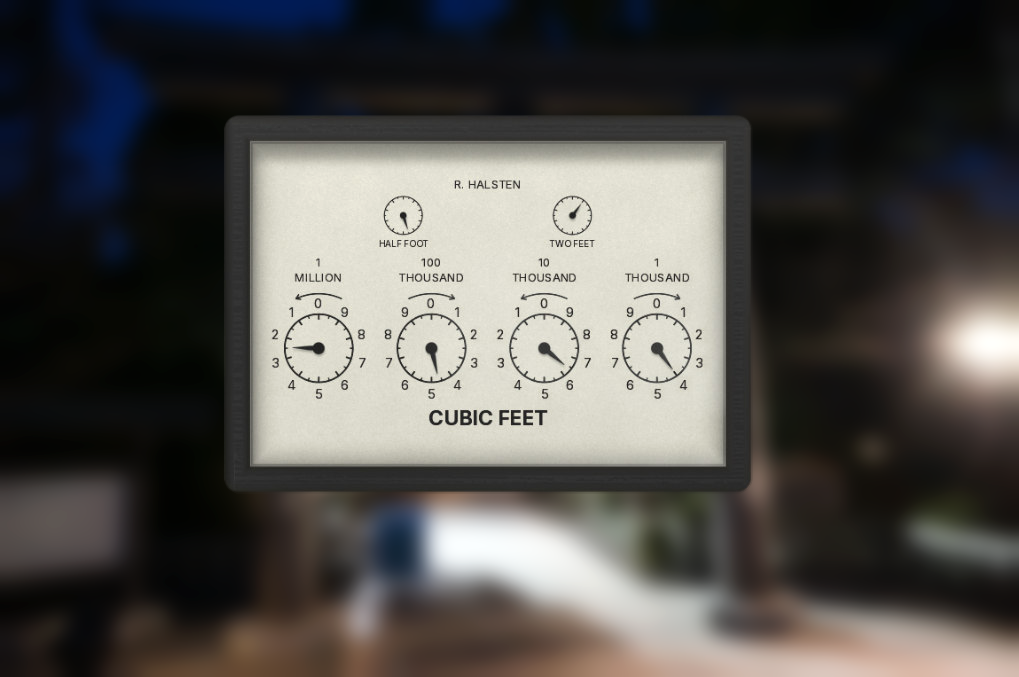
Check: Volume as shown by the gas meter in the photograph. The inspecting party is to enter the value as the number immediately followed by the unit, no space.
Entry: 246400ft³
